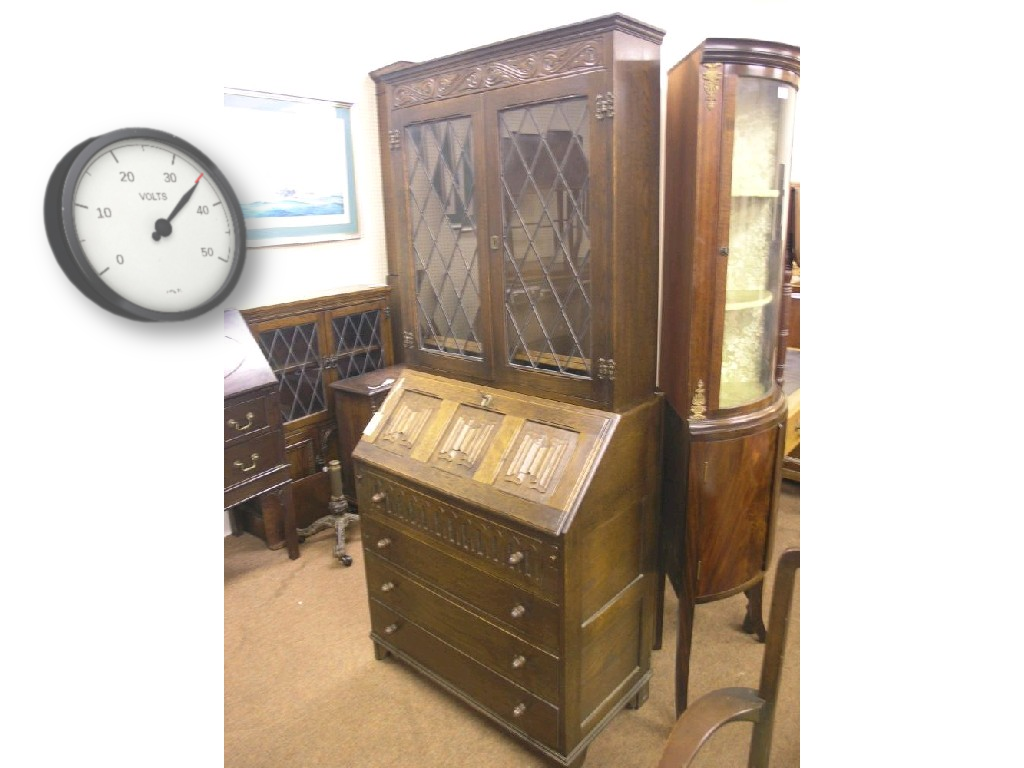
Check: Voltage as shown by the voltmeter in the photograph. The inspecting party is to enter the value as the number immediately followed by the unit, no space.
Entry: 35V
